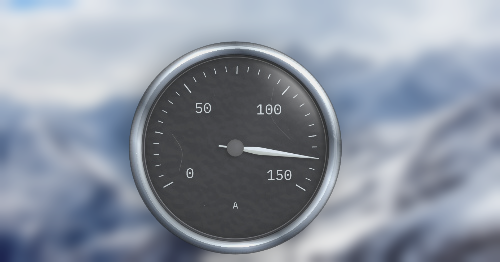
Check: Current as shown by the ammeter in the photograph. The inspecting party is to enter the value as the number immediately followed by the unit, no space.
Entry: 135A
